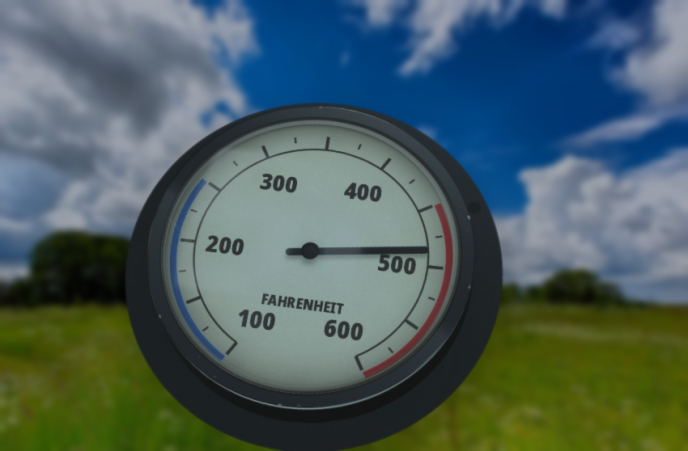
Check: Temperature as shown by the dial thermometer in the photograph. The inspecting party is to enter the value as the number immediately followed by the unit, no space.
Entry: 487.5°F
